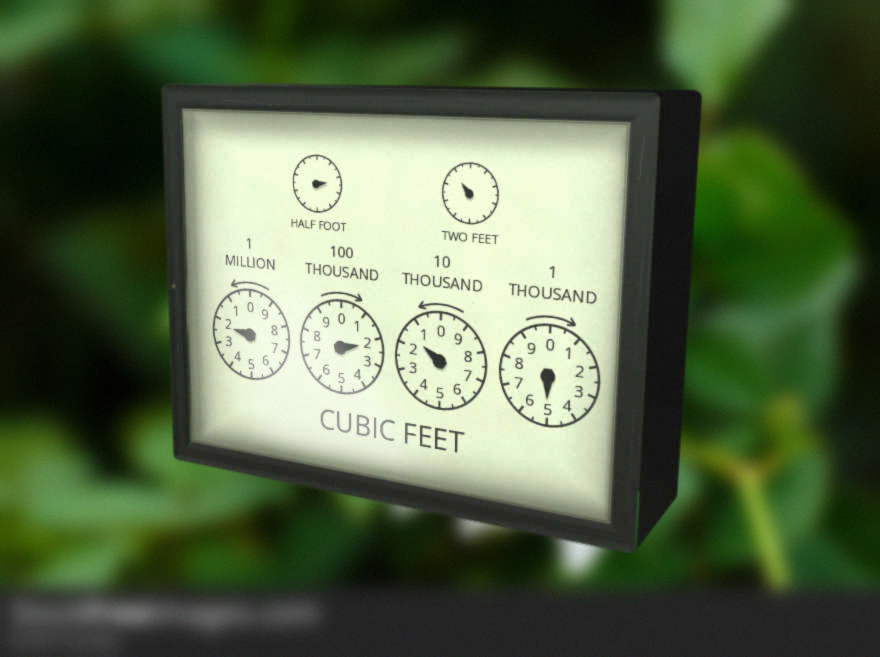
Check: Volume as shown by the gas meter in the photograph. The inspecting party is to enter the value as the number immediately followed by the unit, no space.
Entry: 221500ft³
